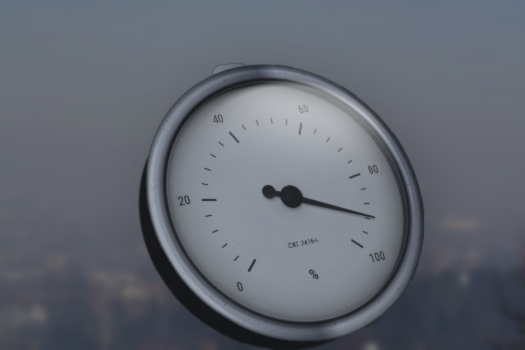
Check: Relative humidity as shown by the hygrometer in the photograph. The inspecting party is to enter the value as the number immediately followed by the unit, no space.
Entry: 92%
